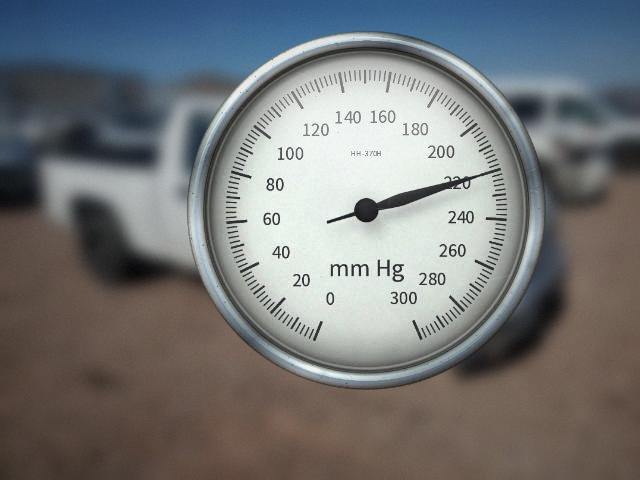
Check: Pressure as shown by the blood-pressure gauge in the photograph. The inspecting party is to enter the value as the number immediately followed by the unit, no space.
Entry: 220mmHg
